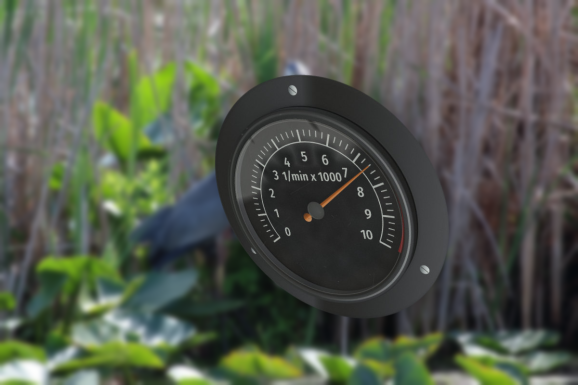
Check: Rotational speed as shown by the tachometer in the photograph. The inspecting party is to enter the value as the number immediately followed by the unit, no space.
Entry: 7400rpm
